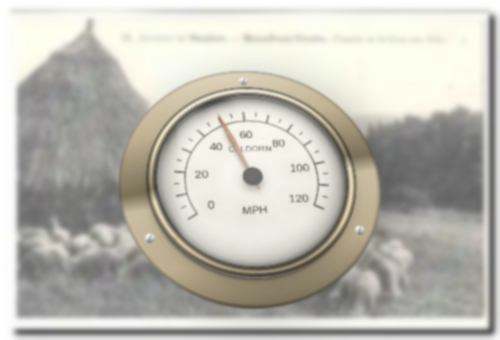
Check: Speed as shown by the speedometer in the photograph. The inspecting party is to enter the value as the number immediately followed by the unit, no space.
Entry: 50mph
